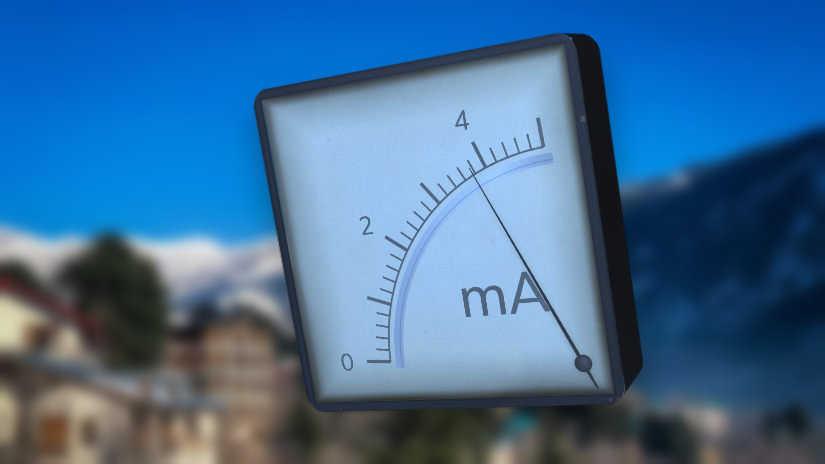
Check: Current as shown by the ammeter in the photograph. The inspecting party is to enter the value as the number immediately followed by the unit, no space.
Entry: 3.8mA
